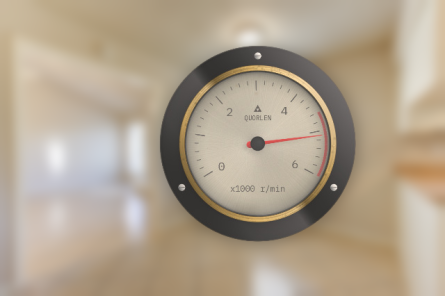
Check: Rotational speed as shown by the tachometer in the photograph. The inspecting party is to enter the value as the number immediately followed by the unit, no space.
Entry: 5100rpm
